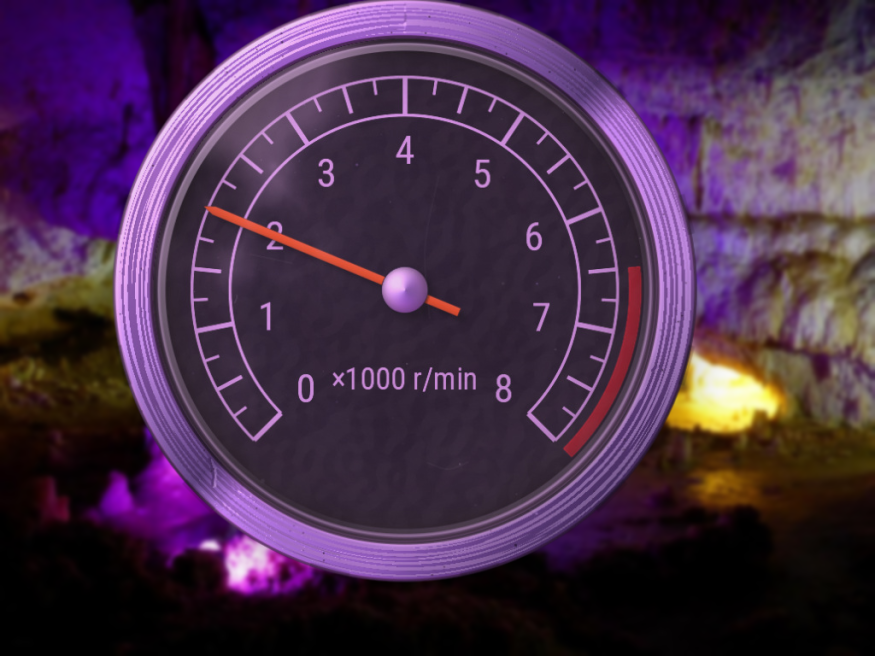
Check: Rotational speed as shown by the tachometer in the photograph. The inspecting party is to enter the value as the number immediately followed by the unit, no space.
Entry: 2000rpm
